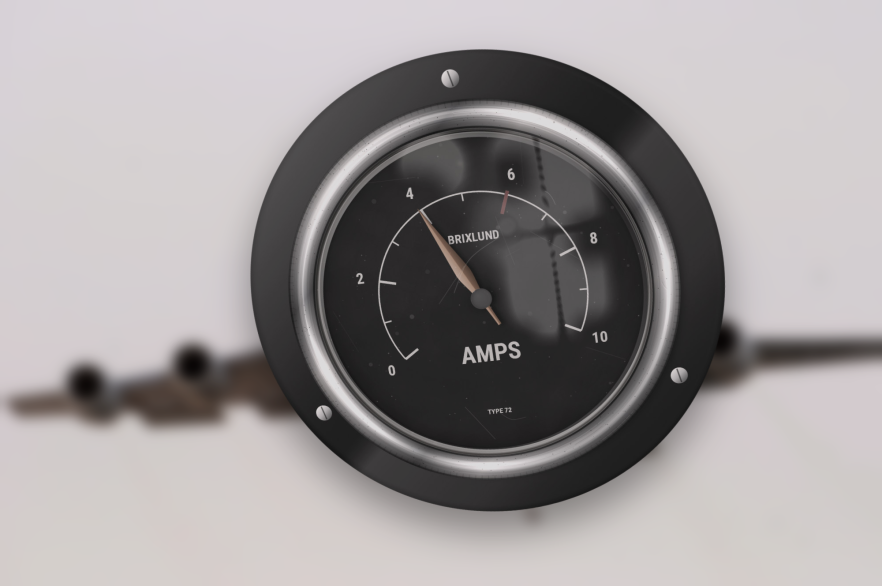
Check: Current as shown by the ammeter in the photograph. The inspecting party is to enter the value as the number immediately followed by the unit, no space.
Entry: 4A
